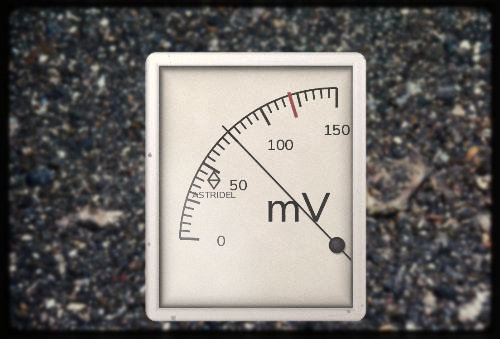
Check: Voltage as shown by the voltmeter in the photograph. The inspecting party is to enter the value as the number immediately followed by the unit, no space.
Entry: 75mV
